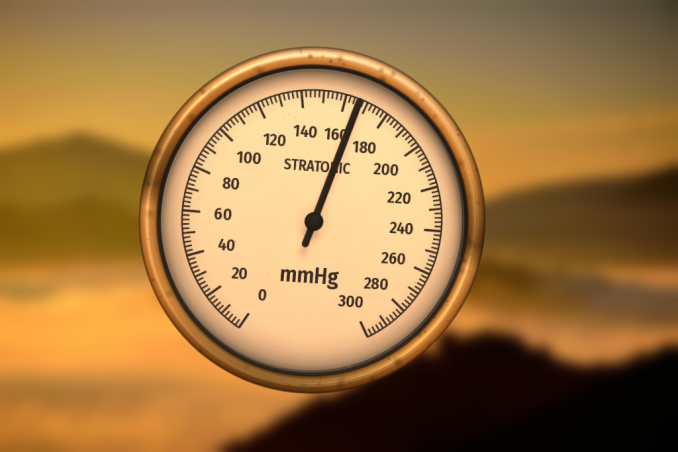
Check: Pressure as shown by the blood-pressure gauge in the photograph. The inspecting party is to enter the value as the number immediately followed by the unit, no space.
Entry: 166mmHg
